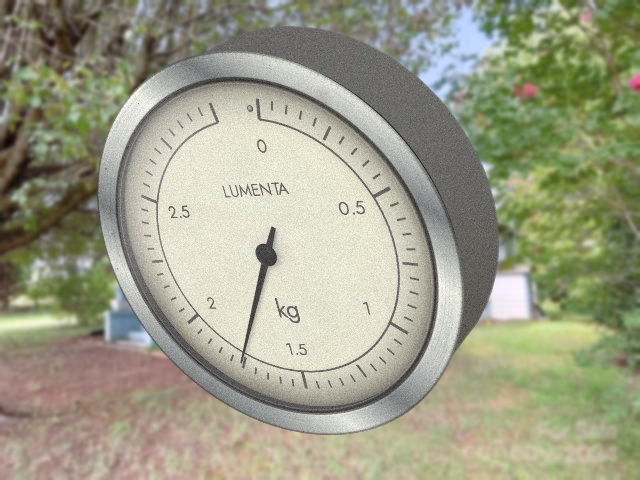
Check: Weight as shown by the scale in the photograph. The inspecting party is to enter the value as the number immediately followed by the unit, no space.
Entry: 1.75kg
